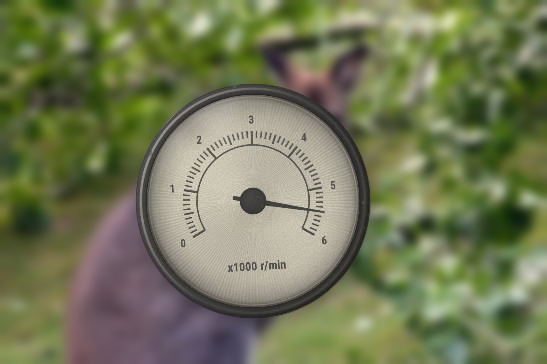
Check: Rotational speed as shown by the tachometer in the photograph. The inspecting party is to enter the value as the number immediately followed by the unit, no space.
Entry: 5500rpm
